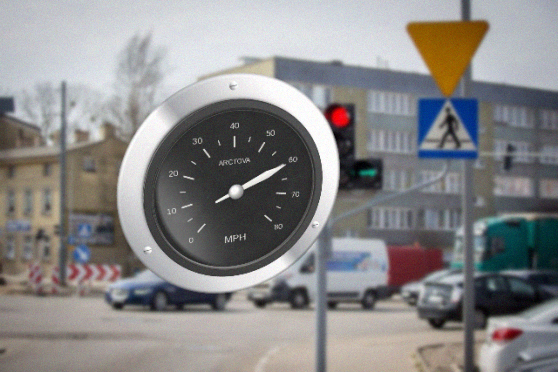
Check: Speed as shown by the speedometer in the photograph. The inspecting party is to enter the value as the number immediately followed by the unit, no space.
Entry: 60mph
